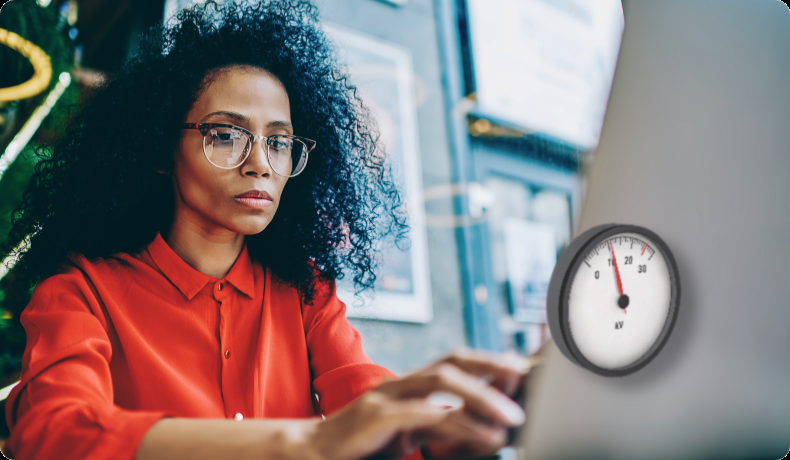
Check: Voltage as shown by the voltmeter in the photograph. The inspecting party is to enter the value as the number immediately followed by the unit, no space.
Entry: 10kV
